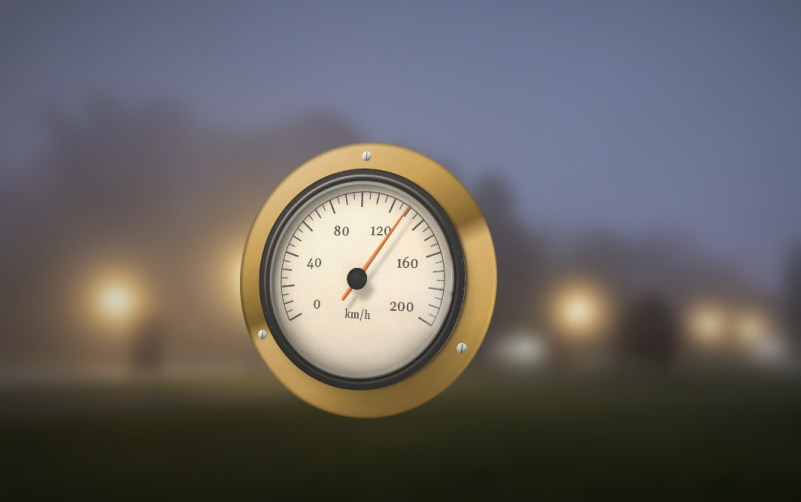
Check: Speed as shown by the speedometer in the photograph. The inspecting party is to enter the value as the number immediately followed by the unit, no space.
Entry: 130km/h
